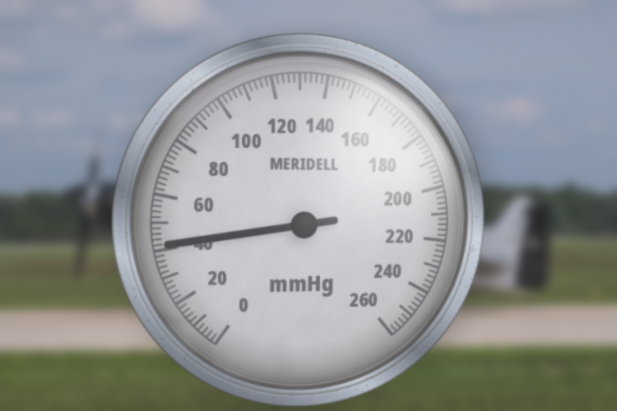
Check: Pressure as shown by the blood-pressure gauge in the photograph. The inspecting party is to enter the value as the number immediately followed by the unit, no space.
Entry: 42mmHg
